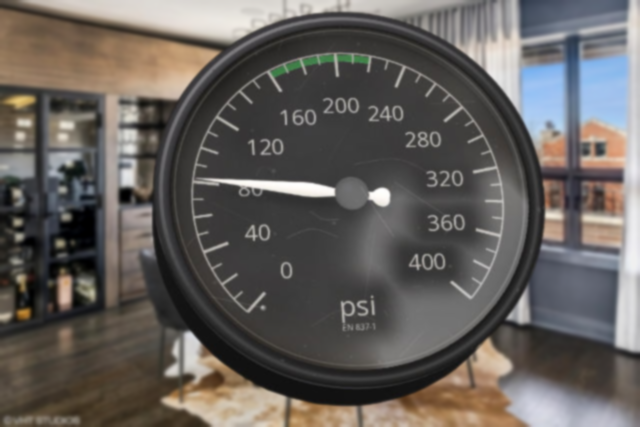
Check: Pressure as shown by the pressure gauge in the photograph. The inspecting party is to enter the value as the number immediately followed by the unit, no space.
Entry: 80psi
